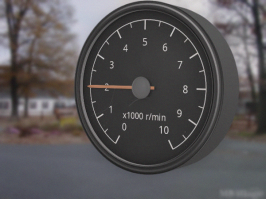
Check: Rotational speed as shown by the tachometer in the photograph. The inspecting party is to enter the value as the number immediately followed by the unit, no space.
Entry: 2000rpm
